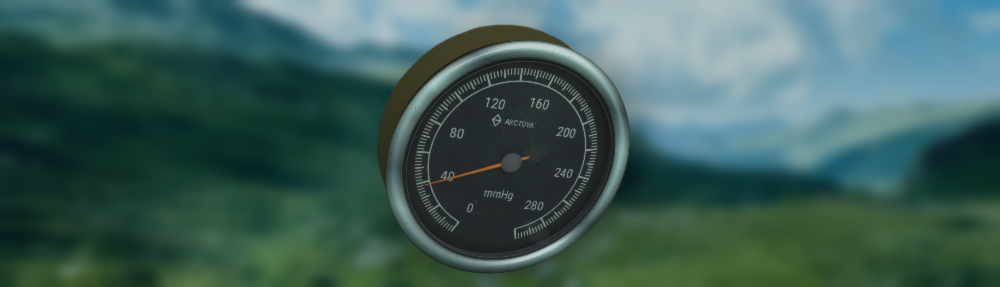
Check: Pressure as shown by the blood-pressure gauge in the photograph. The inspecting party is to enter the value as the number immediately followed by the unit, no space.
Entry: 40mmHg
